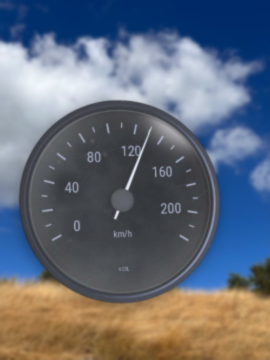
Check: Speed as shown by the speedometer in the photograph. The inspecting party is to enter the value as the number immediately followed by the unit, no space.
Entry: 130km/h
